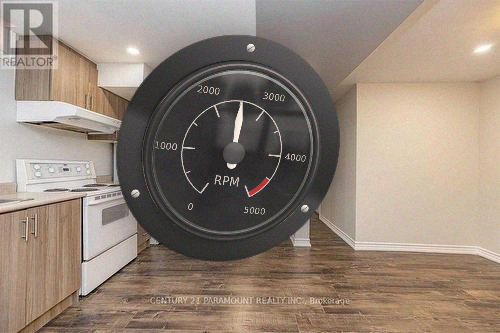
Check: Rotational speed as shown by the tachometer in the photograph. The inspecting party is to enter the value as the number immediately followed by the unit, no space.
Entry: 2500rpm
